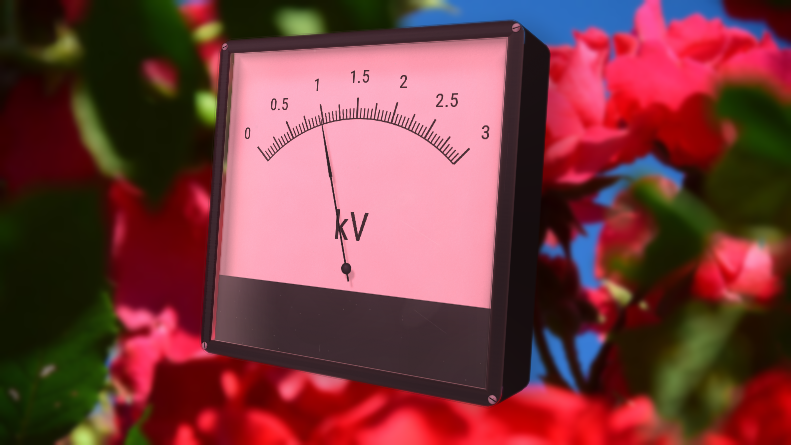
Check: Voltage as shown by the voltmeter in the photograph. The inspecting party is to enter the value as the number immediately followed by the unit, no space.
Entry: 1kV
